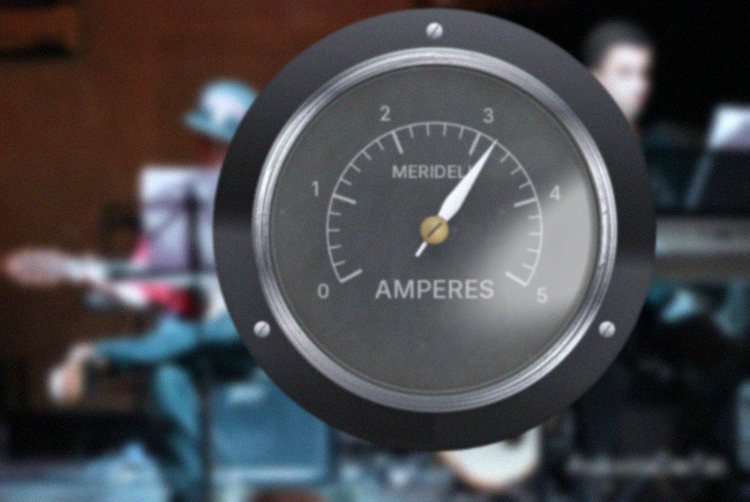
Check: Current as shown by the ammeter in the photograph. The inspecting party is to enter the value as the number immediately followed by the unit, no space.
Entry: 3.2A
